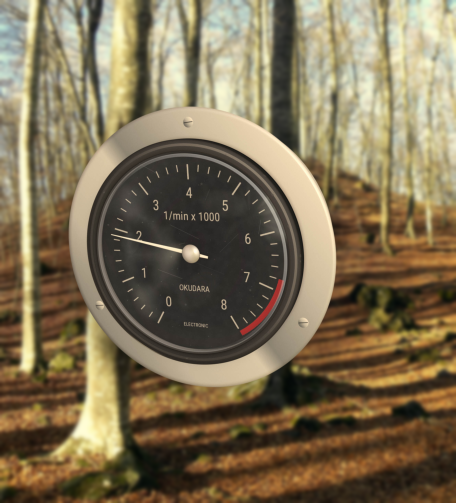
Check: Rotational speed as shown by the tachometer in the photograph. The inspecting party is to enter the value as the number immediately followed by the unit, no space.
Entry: 1900rpm
